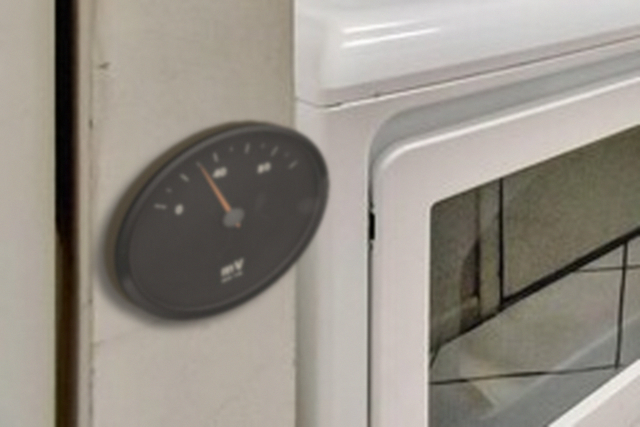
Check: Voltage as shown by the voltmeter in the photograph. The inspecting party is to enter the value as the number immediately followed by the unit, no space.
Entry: 30mV
